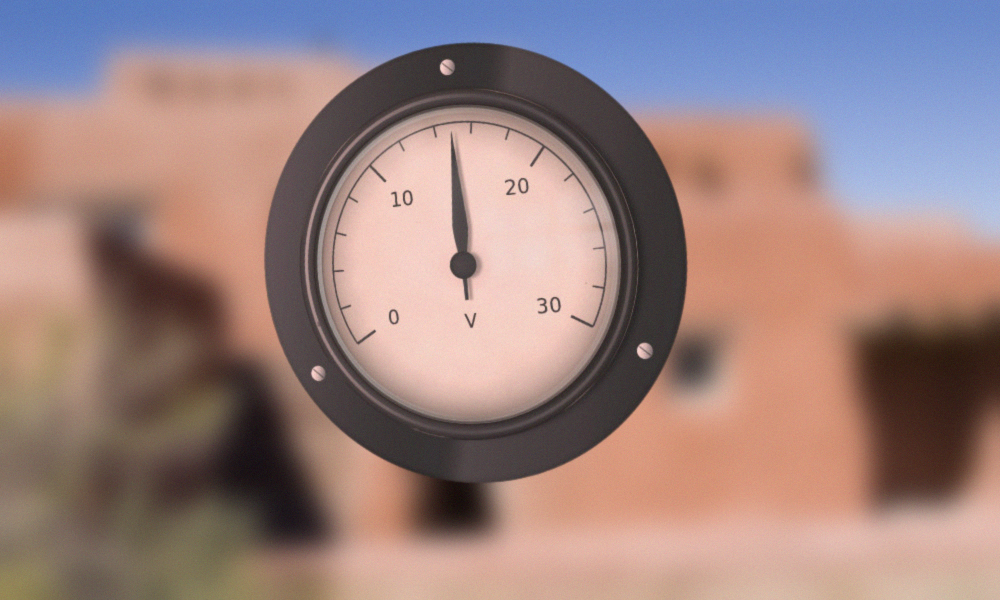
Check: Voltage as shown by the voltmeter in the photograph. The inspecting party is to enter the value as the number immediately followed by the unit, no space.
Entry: 15V
